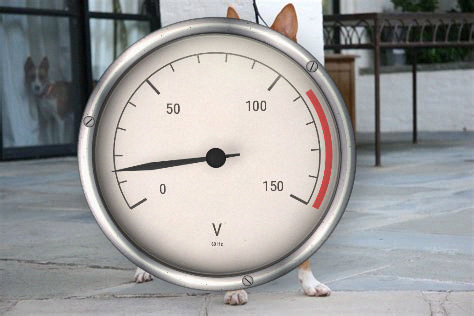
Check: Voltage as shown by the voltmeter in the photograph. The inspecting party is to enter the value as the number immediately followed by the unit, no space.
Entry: 15V
